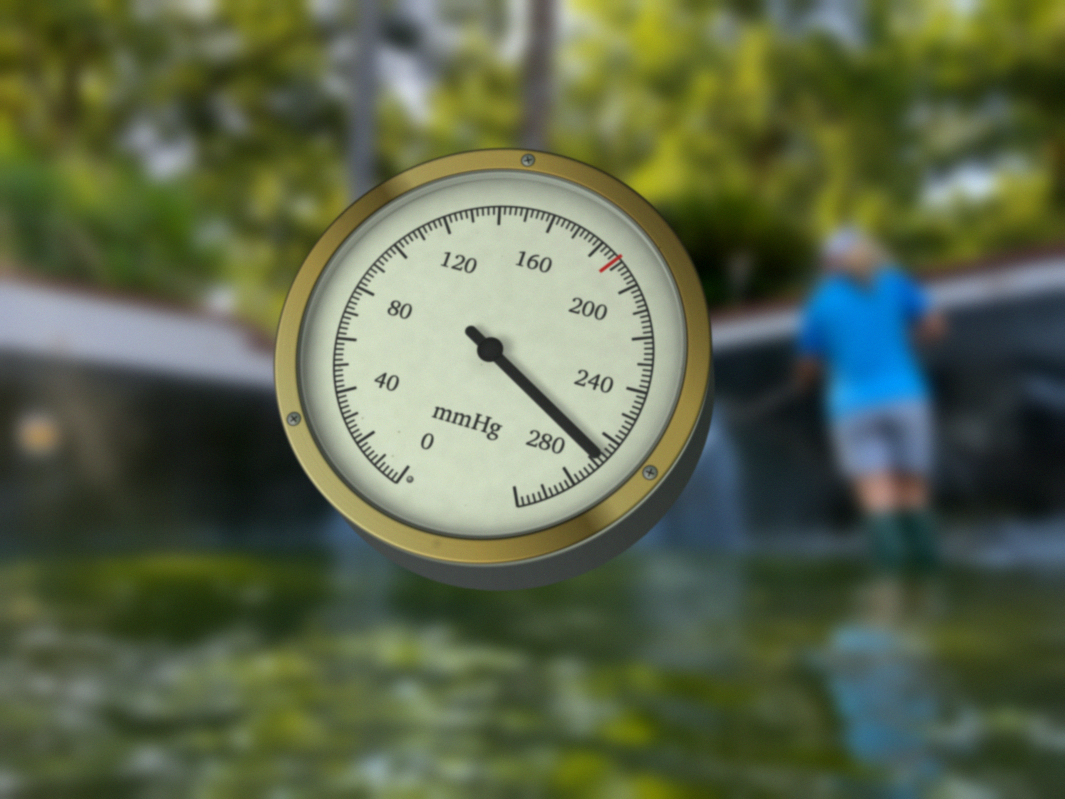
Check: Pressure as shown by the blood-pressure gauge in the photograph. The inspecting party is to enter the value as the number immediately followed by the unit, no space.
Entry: 268mmHg
